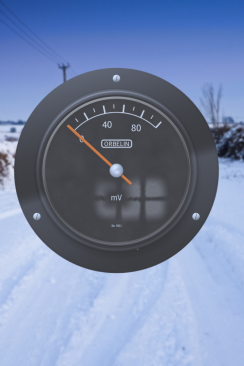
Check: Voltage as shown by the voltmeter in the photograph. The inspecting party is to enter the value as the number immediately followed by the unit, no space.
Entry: 0mV
